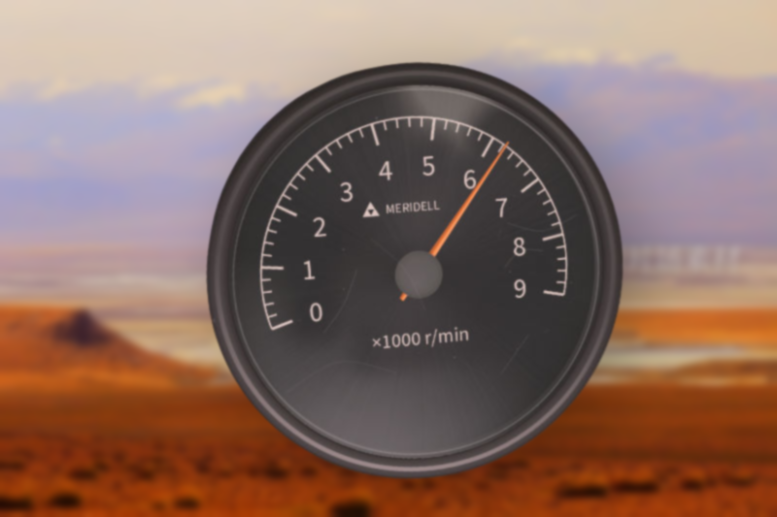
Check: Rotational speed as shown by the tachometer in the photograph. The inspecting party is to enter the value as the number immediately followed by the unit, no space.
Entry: 6200rpm
